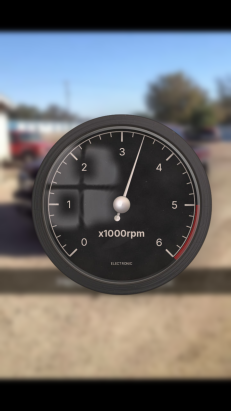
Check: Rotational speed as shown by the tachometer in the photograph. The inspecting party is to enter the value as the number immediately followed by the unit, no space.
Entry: 3400rpm
